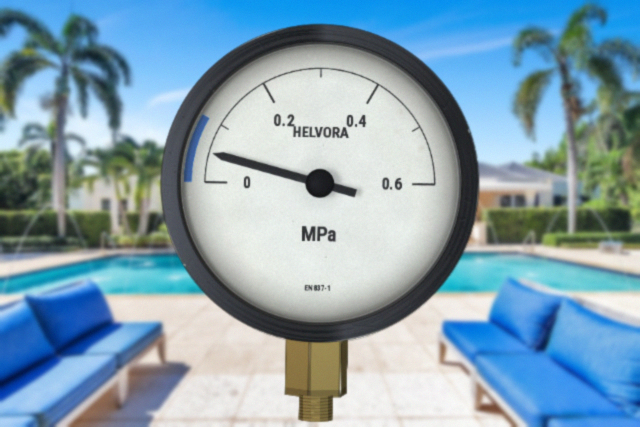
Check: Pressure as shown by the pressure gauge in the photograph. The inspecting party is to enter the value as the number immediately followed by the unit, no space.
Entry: 0.05MPa
